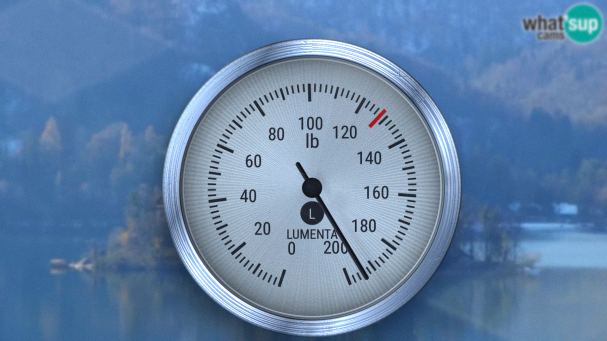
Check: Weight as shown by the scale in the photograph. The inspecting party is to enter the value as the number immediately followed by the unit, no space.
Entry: 194lb
